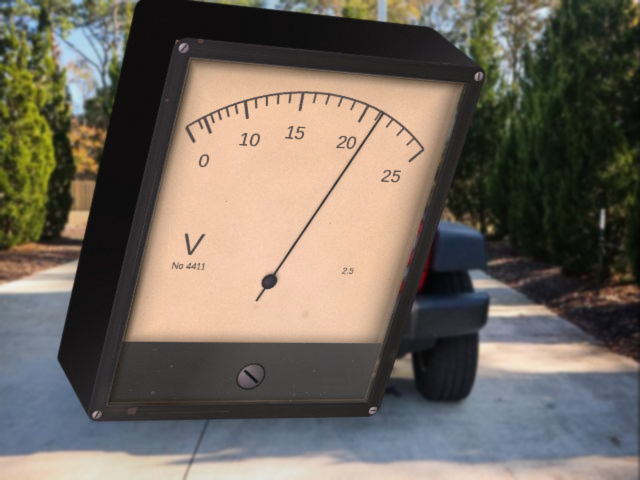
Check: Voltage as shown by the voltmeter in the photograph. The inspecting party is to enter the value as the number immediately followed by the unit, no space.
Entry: 21V
